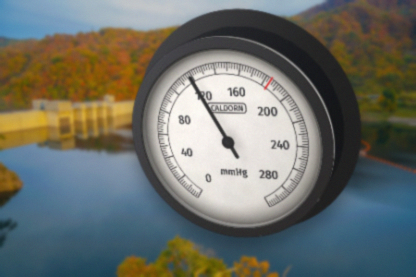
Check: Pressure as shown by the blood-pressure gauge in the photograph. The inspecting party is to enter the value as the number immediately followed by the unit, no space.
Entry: 120mmHg
